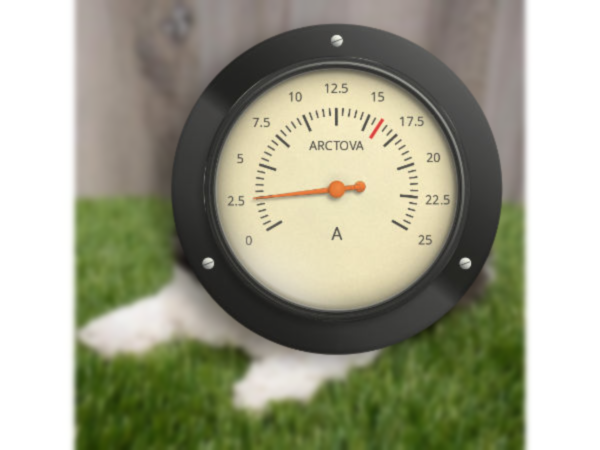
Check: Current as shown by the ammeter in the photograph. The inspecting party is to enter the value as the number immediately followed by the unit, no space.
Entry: 2.5A
